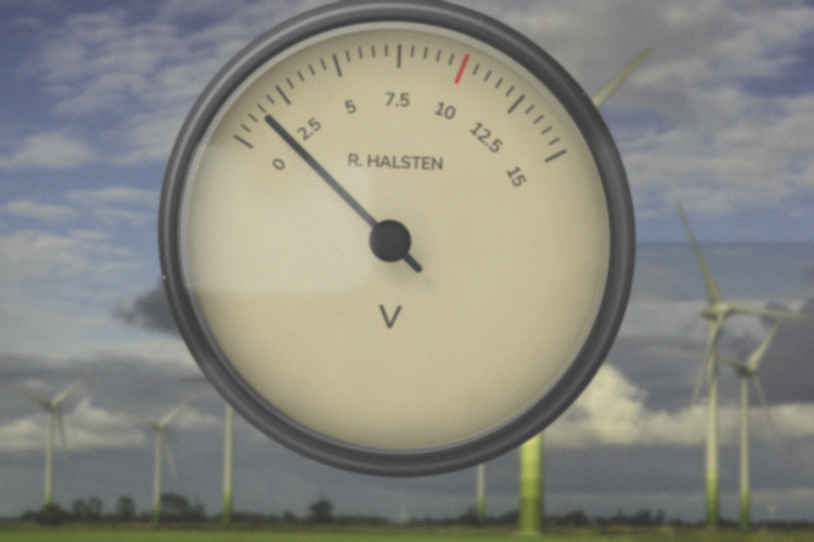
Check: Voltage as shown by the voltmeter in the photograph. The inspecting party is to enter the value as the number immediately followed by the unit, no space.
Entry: 1.5V
